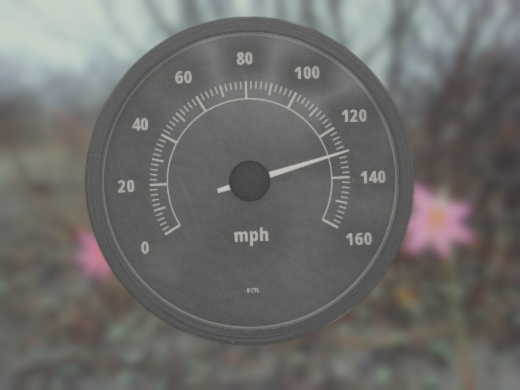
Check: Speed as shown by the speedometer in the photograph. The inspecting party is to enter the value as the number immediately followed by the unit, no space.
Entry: 130mph
